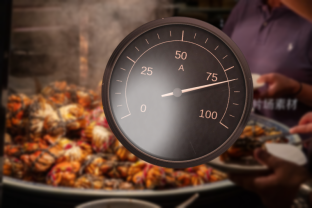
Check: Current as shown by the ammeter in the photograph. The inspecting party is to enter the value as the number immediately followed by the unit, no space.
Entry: 80A
